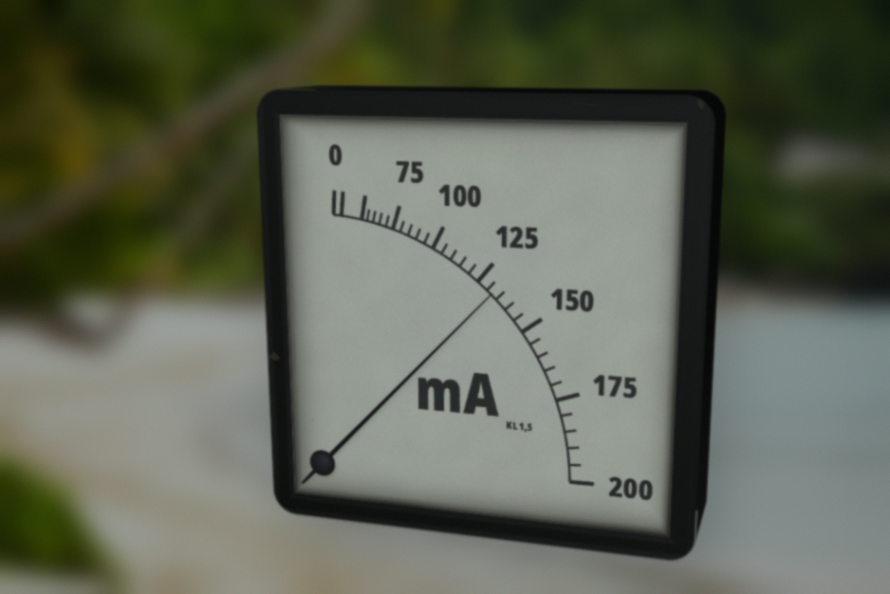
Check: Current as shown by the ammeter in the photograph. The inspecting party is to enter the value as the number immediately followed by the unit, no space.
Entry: 132.5mA
